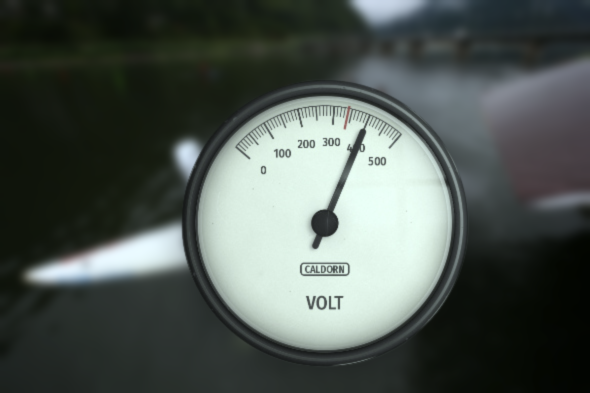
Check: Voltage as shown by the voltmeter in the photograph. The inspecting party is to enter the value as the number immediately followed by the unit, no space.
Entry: 400V
